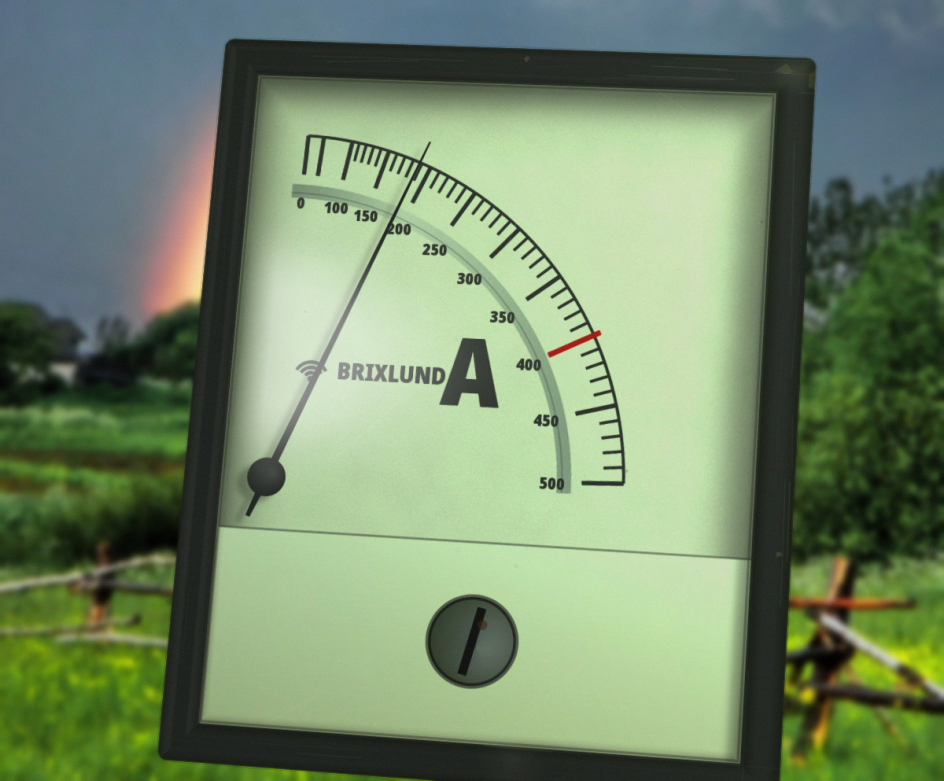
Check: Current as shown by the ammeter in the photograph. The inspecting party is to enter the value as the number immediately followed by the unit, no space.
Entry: 190A
